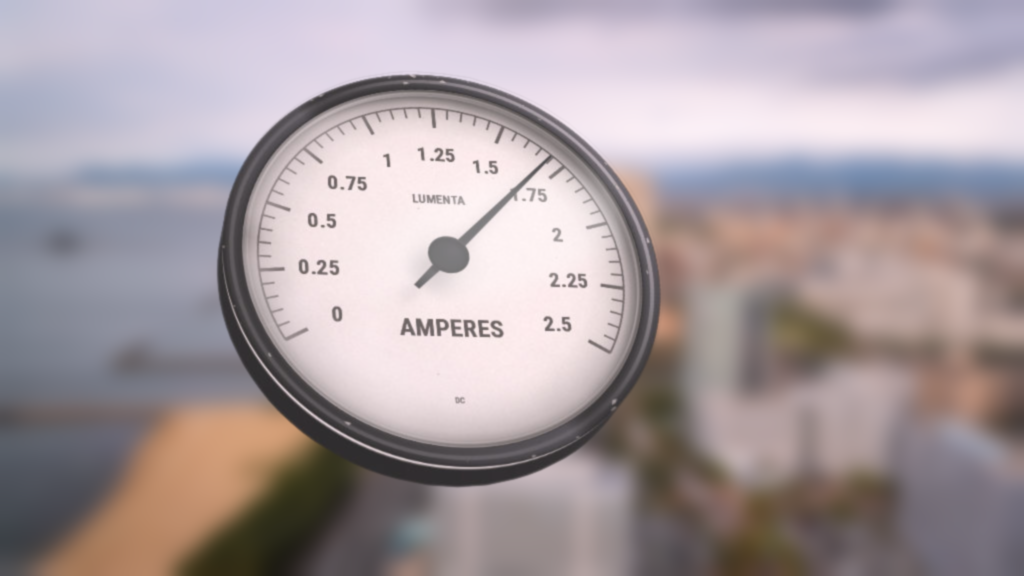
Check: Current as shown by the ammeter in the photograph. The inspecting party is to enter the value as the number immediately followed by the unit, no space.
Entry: 1.7A
